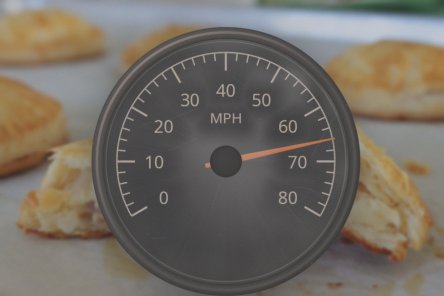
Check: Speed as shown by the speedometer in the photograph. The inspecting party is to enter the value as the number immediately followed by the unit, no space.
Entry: 66mph
